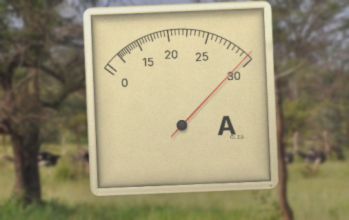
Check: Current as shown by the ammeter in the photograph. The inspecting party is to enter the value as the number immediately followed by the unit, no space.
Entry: 29.5A
